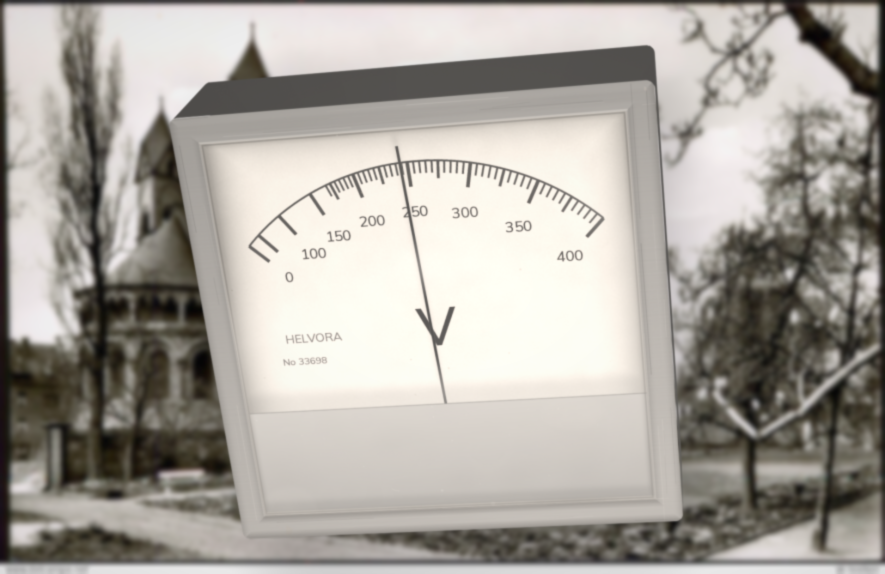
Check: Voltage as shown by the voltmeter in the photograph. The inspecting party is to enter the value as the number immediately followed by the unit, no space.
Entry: 245V
